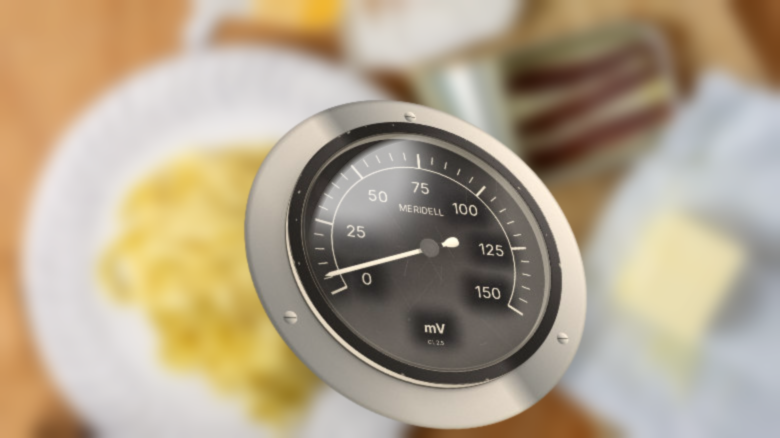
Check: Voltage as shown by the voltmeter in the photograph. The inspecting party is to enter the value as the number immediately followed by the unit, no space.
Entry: 5mV
